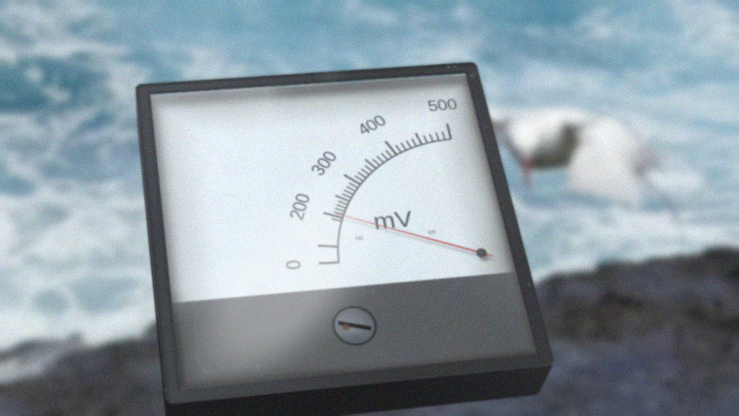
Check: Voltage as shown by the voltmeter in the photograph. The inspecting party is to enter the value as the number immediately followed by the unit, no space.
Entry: 200mV
